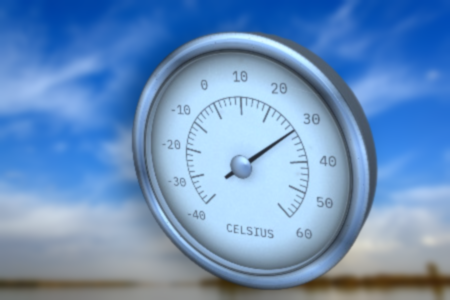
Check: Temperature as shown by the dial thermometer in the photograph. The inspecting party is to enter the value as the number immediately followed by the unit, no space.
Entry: 30°C
